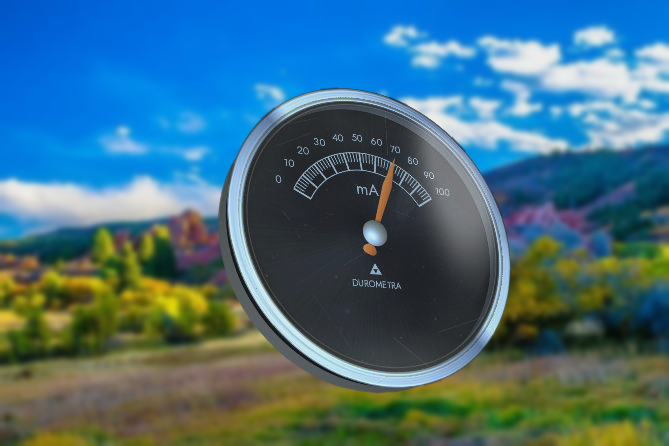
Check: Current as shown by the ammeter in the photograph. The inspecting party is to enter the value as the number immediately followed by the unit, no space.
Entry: 70mA
